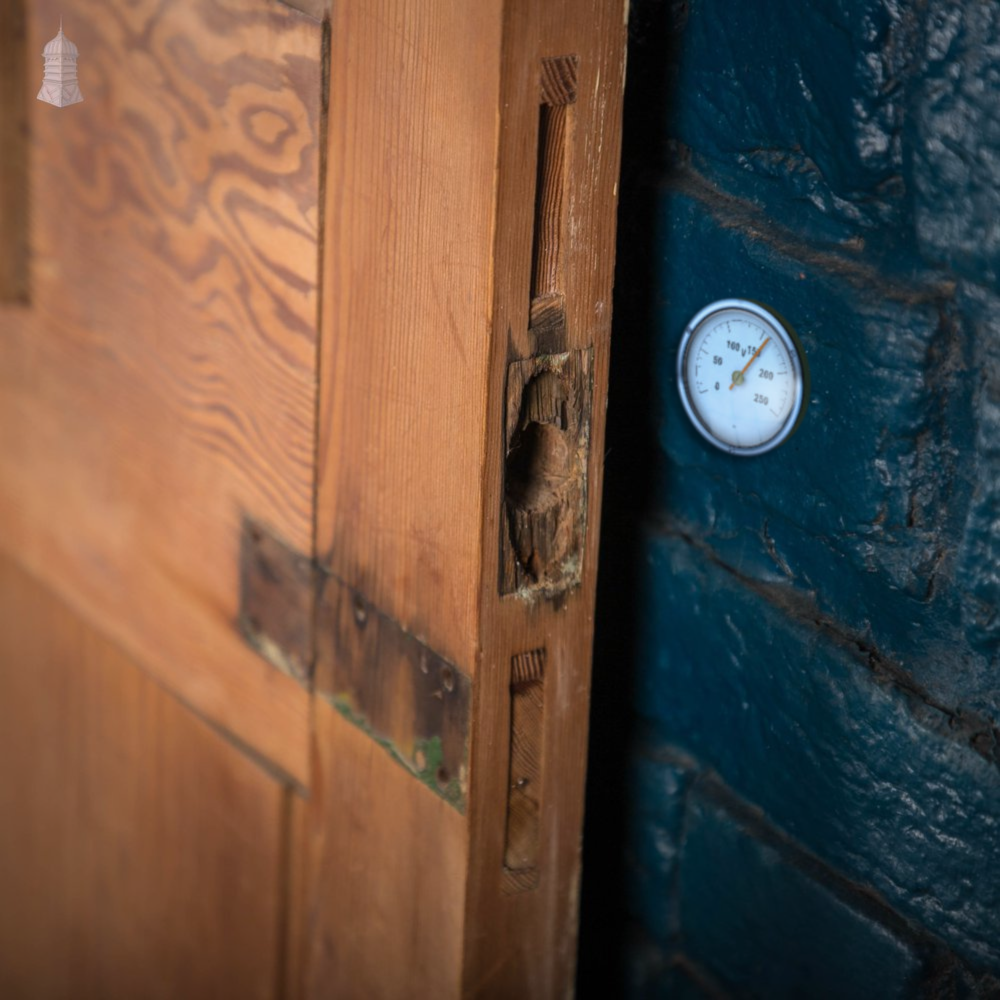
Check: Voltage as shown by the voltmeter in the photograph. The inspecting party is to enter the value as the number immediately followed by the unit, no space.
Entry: 160V
